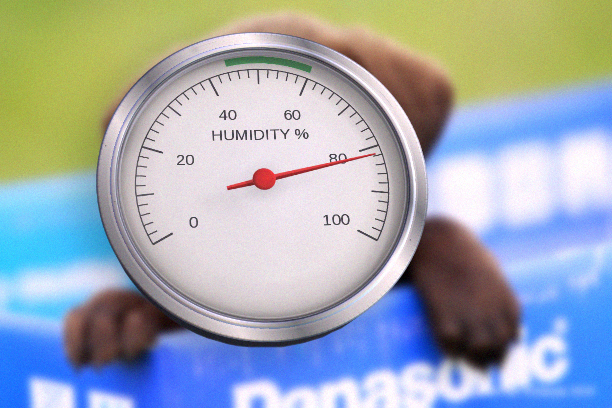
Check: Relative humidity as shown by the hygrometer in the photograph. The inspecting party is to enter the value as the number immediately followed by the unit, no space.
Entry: 82%
